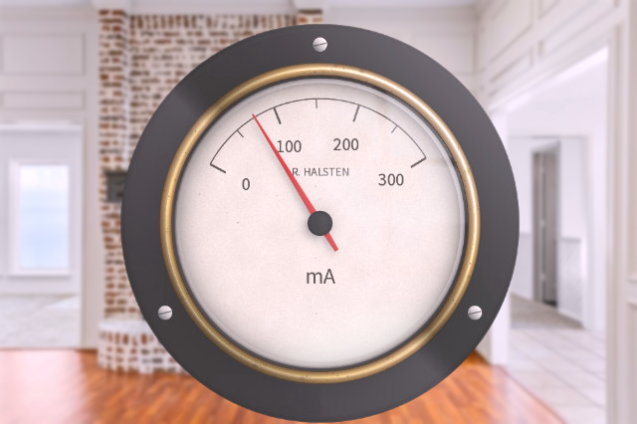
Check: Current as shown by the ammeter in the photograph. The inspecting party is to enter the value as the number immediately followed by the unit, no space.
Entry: 75mA
